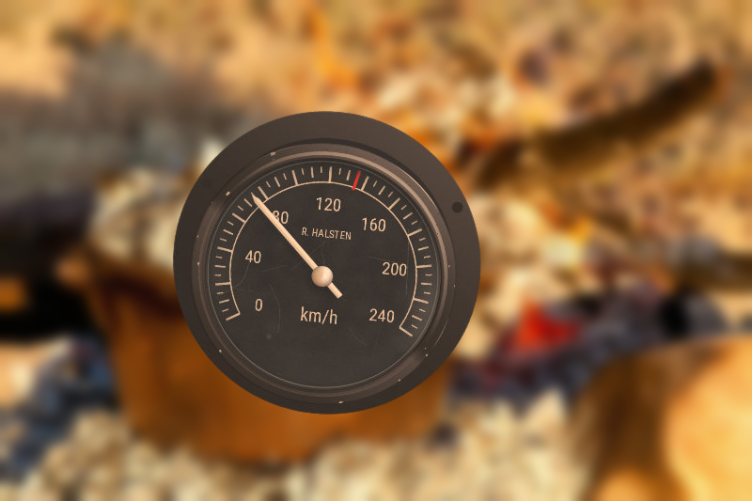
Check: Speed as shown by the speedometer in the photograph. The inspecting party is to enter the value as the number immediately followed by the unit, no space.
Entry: 75km/h
